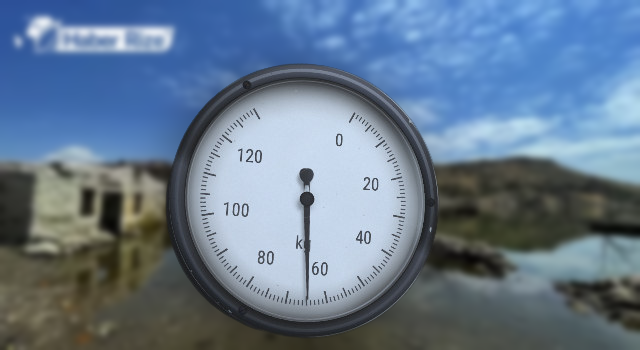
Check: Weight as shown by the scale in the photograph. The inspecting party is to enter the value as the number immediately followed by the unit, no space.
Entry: 65kg
